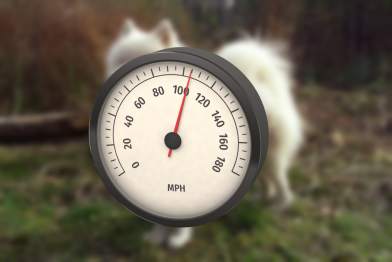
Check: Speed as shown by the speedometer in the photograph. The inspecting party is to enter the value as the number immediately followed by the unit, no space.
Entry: 105mph
